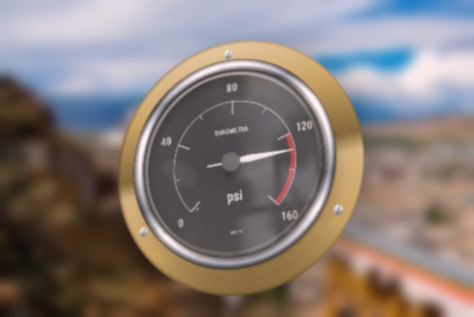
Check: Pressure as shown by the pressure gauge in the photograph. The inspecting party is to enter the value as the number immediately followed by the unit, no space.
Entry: 130psi
